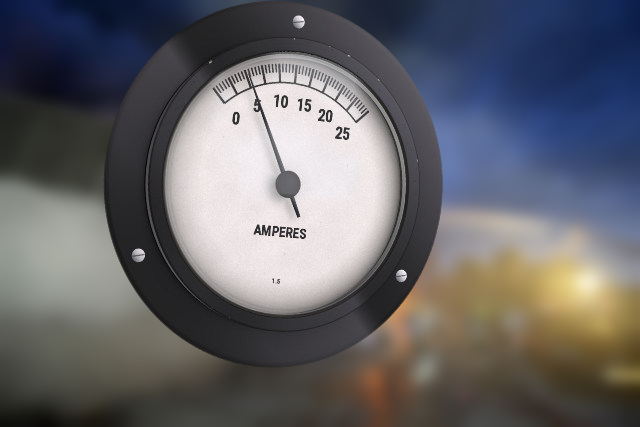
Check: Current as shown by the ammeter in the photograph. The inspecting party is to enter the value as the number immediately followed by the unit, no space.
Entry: 5A
